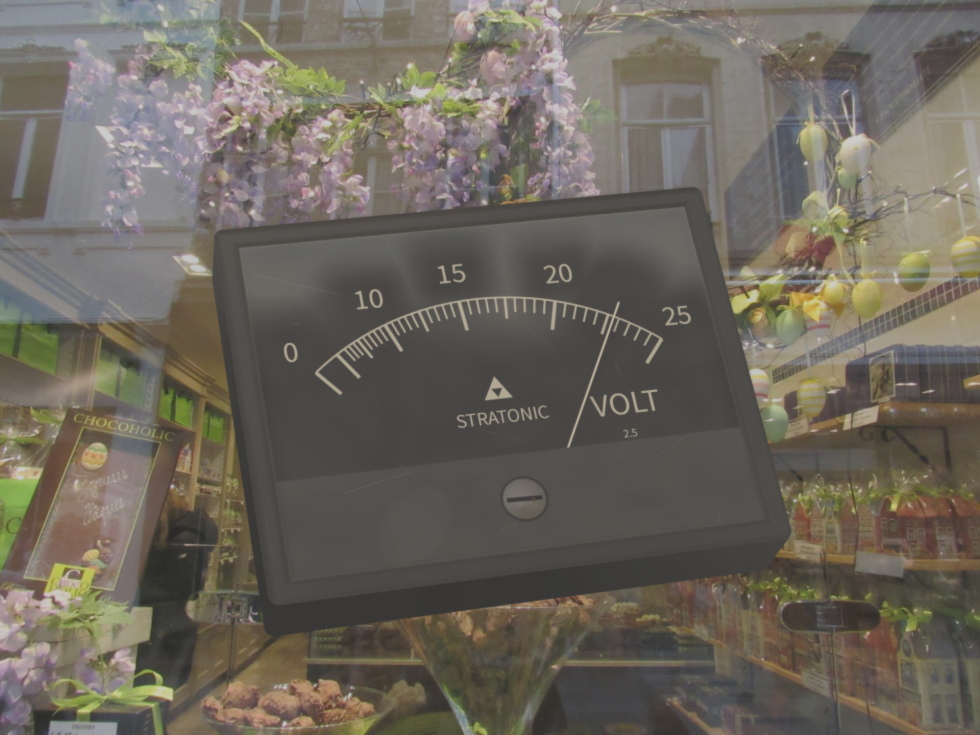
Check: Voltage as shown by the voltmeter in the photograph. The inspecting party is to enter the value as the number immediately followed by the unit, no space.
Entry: 22.75V
